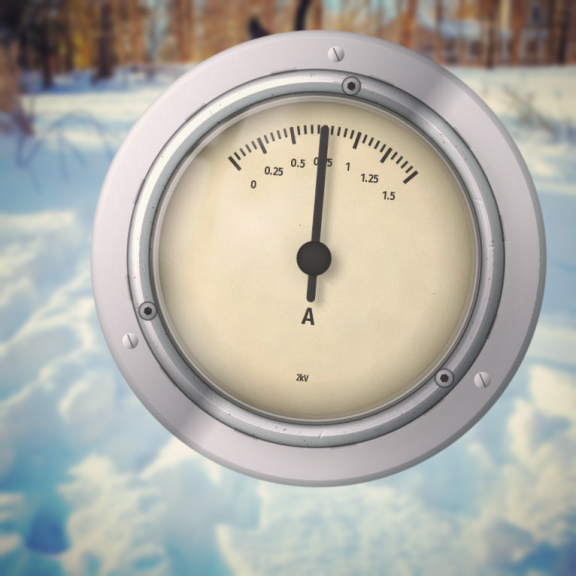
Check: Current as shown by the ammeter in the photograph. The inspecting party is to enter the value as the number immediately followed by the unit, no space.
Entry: 0.75A
